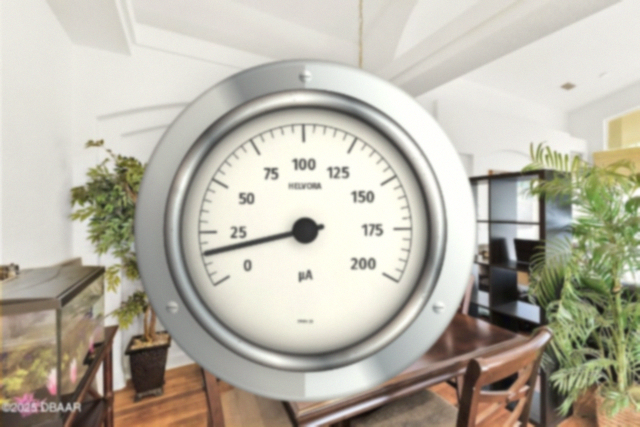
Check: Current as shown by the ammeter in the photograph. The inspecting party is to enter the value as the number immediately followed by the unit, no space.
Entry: 15µA
